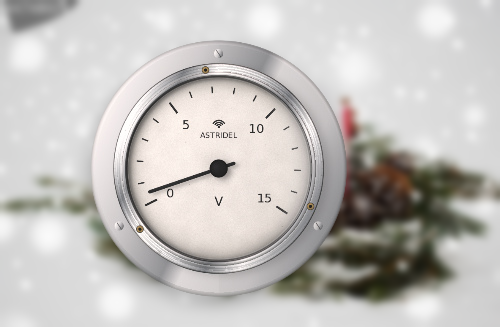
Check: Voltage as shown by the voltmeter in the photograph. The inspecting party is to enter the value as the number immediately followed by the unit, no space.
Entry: 0.5V
